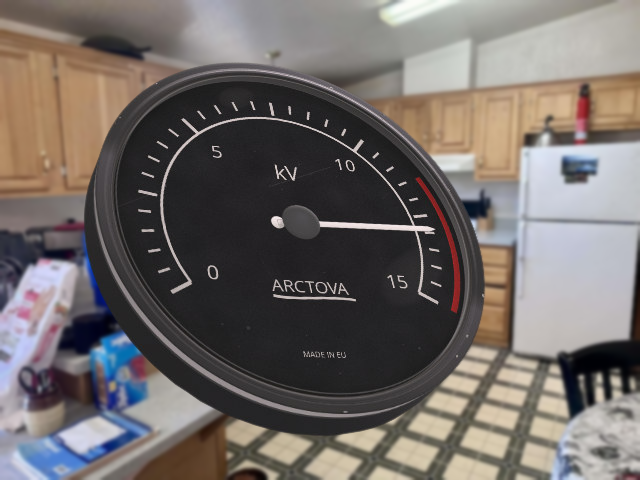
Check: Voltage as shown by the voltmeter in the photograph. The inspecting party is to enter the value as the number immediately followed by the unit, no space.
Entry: 13kV
